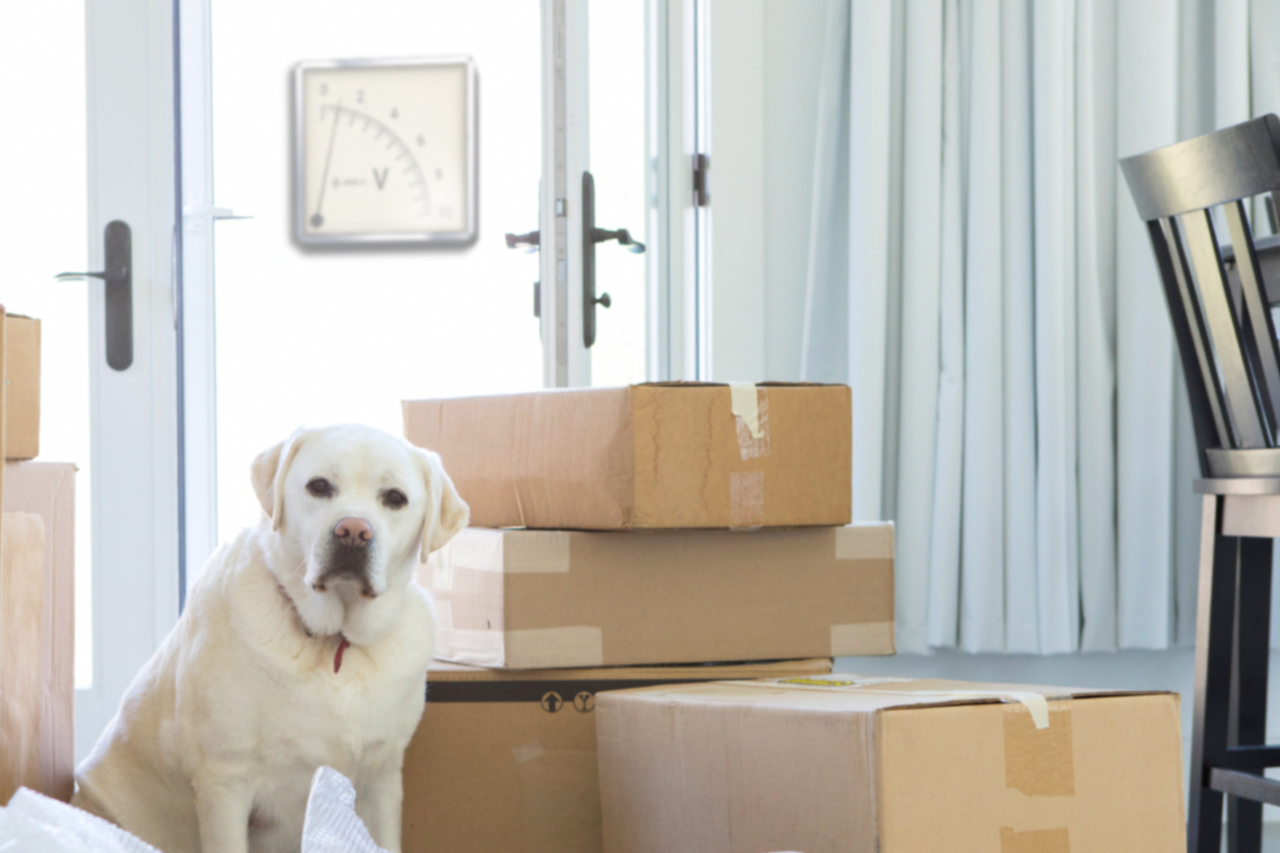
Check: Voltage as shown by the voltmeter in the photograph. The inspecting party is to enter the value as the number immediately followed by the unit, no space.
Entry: 1V
